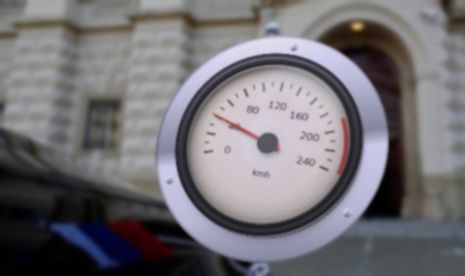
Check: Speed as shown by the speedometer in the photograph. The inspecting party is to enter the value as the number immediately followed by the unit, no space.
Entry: 40km/h
